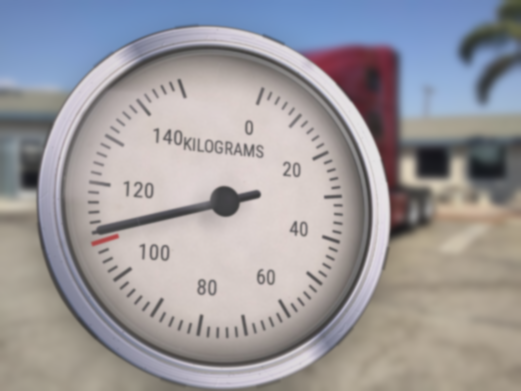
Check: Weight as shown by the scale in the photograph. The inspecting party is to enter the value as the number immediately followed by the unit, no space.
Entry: 110kg
